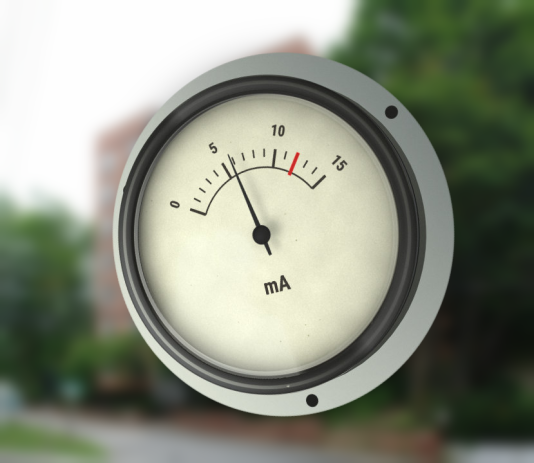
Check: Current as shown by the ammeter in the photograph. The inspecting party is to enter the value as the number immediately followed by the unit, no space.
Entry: 6mA
